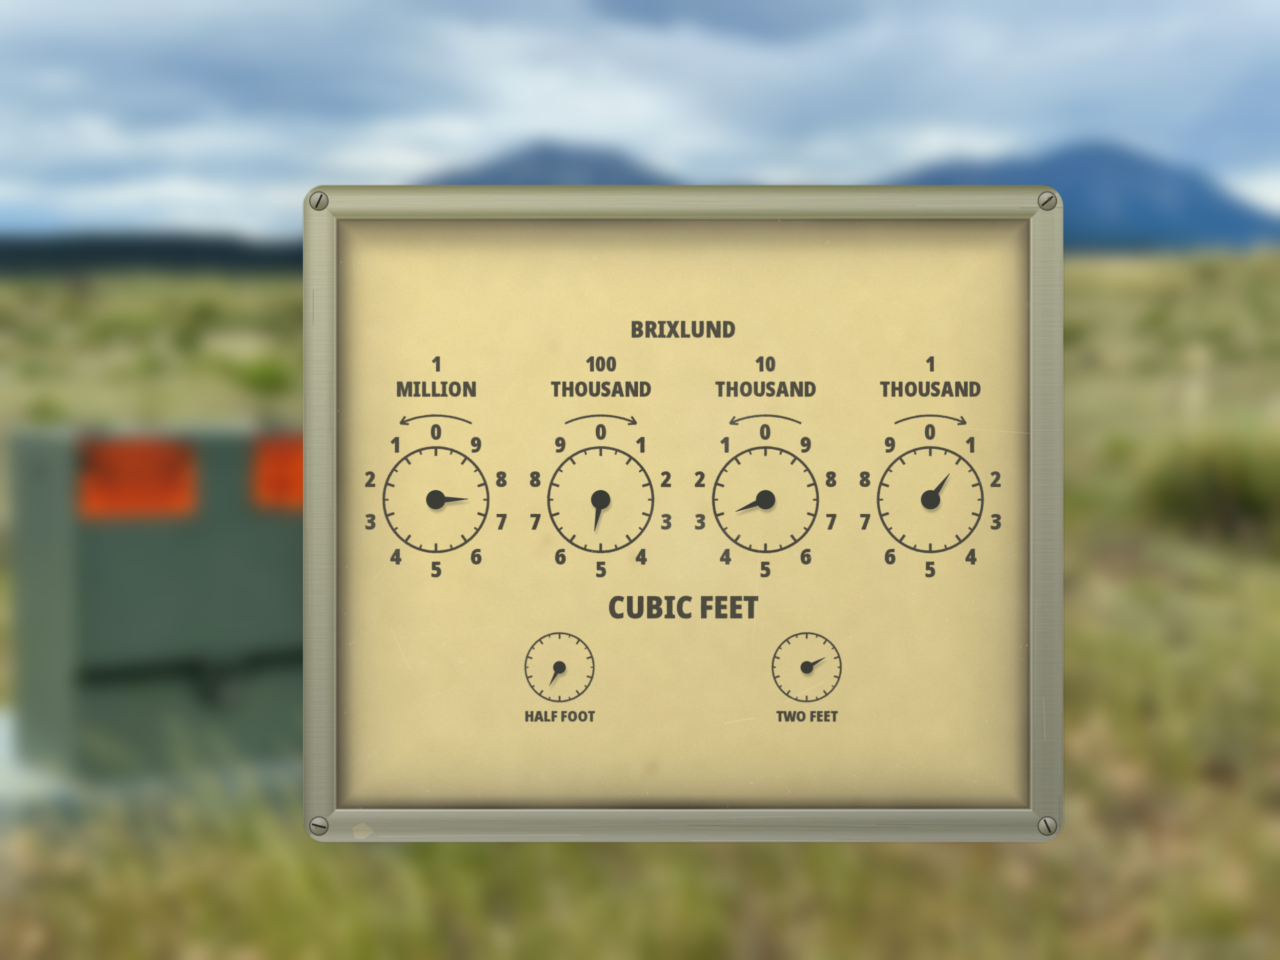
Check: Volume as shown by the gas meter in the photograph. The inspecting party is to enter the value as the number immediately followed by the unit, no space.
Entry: 753100ft³
